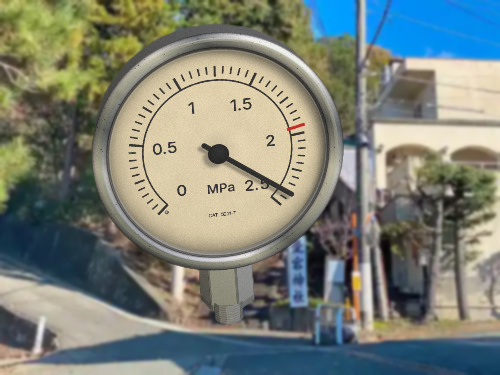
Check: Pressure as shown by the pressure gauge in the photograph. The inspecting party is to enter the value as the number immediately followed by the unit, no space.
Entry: 2.4MPa
